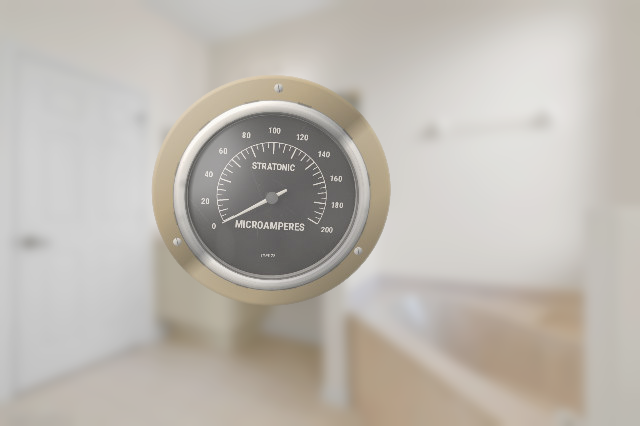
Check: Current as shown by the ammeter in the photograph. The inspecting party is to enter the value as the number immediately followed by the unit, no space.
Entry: 0µA
